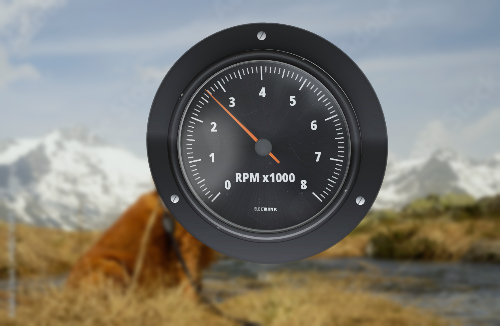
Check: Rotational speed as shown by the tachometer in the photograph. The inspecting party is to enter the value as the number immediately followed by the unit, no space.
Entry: 2700rpm
